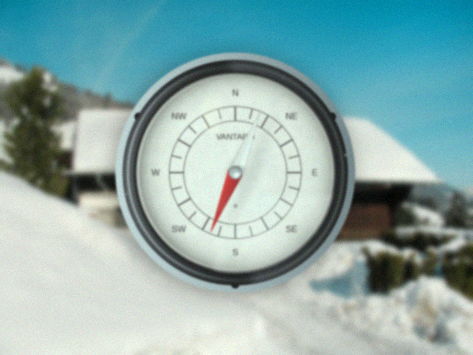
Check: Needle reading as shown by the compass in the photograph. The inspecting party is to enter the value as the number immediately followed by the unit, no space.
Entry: 202.5°
